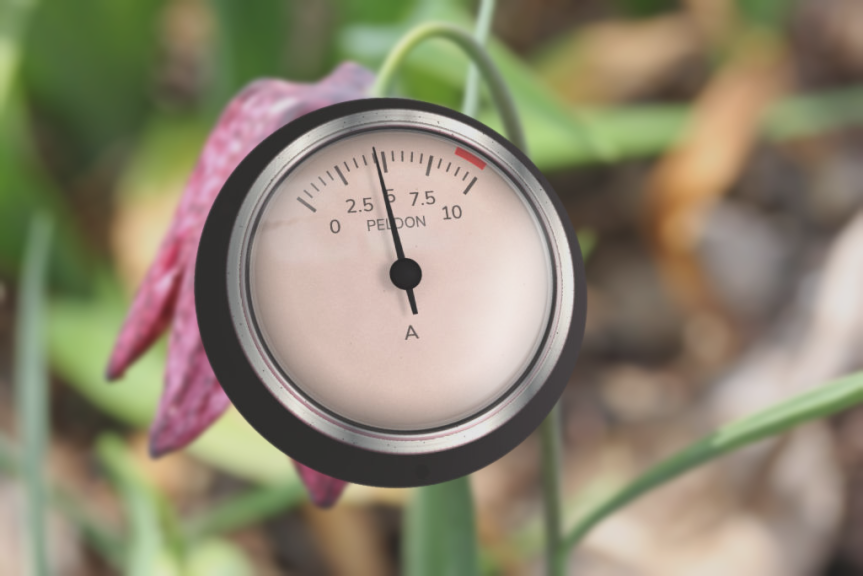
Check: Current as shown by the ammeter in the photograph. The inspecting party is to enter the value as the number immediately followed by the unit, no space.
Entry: 4.5A
